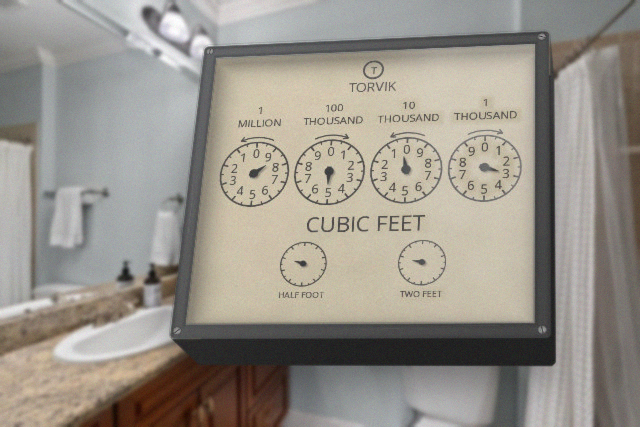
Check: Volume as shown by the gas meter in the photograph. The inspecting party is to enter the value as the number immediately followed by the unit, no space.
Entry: 850300ft³
